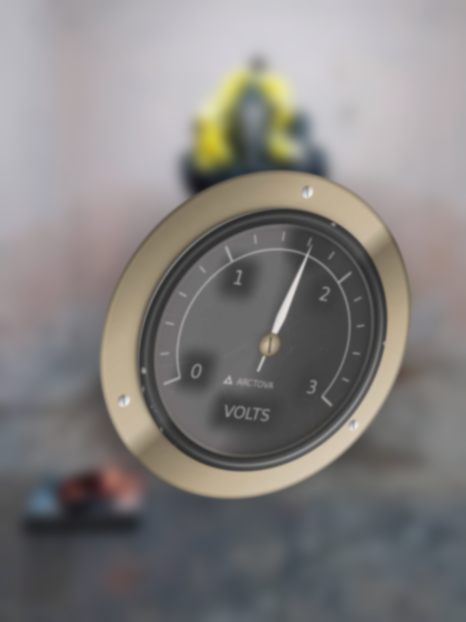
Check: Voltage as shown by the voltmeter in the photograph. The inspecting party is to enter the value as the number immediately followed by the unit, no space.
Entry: 1.6V
